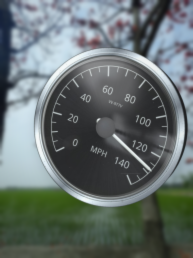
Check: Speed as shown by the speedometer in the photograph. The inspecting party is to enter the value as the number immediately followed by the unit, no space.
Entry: 127.5mph
